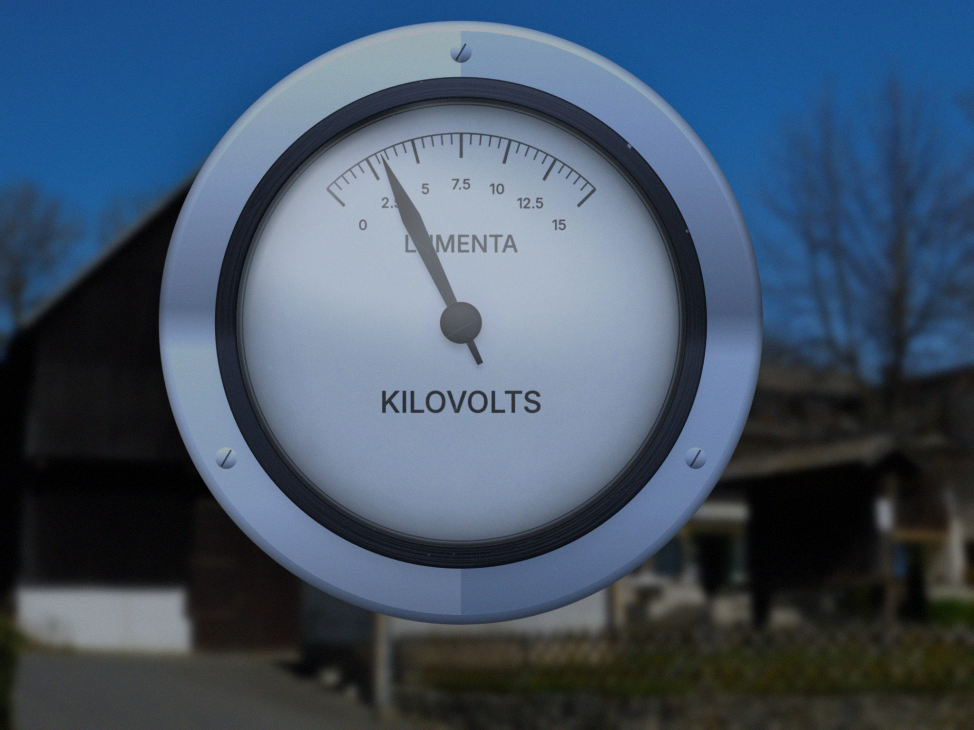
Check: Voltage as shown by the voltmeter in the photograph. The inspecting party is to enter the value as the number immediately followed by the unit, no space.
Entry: 3.25kV
